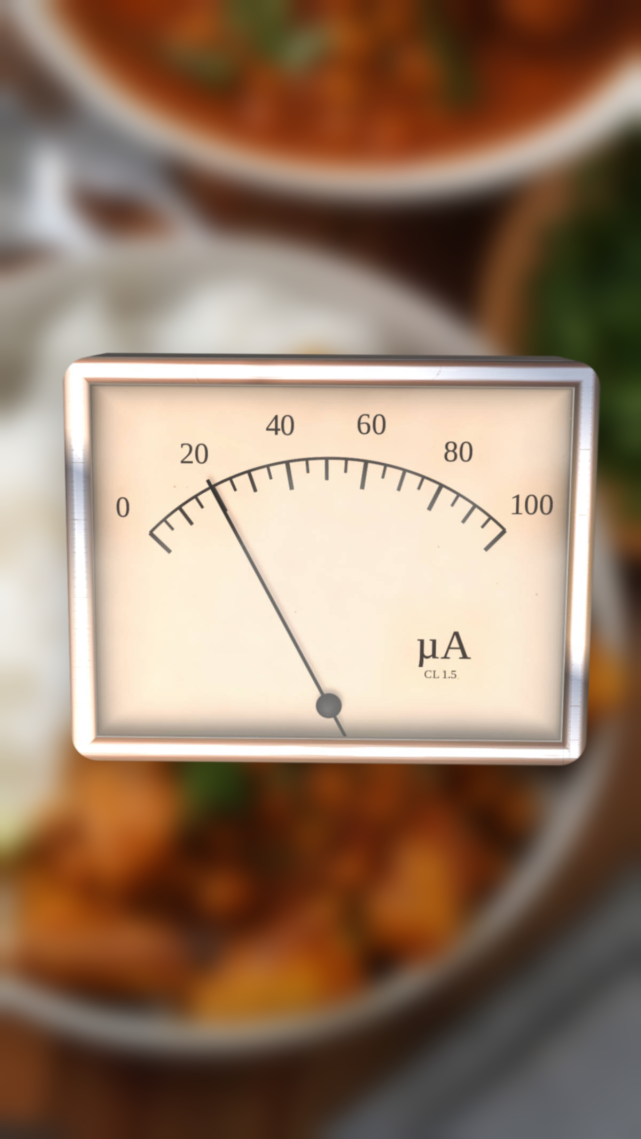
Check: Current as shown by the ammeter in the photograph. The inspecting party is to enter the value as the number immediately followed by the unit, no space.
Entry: 20µA
